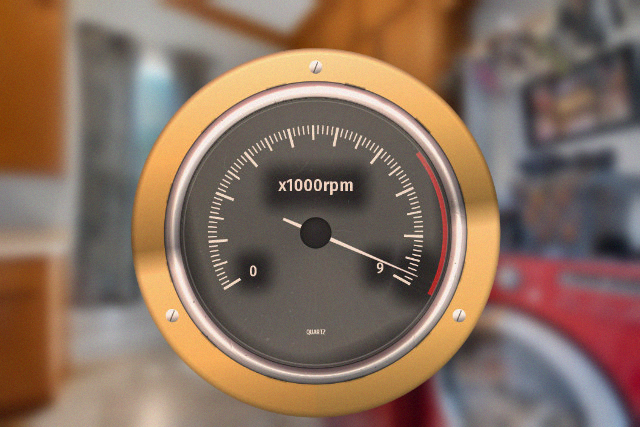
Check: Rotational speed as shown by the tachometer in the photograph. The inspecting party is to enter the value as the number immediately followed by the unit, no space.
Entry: 8800rpm
